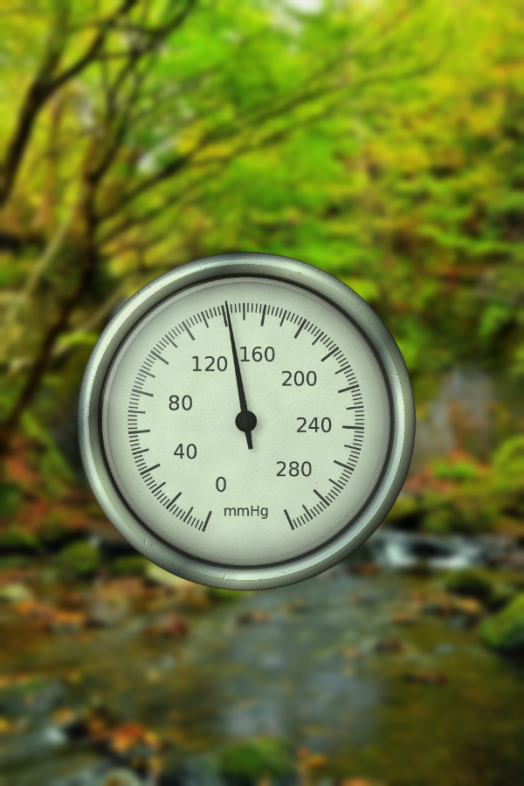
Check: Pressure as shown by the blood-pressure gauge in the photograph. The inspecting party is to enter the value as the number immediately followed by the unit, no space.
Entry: 142mmHg
